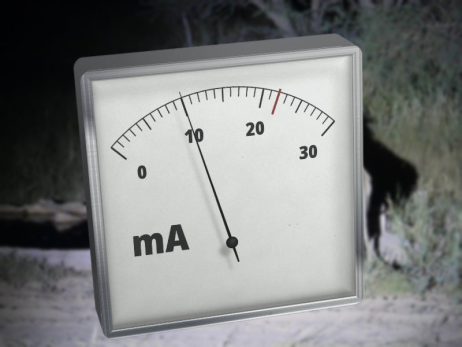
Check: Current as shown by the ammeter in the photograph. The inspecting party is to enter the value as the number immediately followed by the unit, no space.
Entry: 10mA
